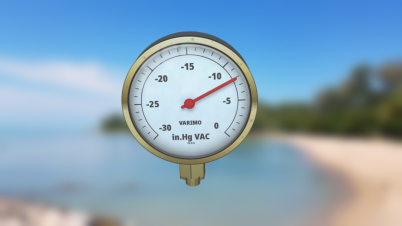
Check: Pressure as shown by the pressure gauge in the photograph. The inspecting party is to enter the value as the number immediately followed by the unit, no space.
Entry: -8inHg
